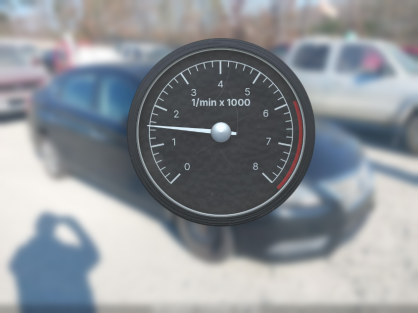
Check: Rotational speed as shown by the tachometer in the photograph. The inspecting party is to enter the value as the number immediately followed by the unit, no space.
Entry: 1500rpm
